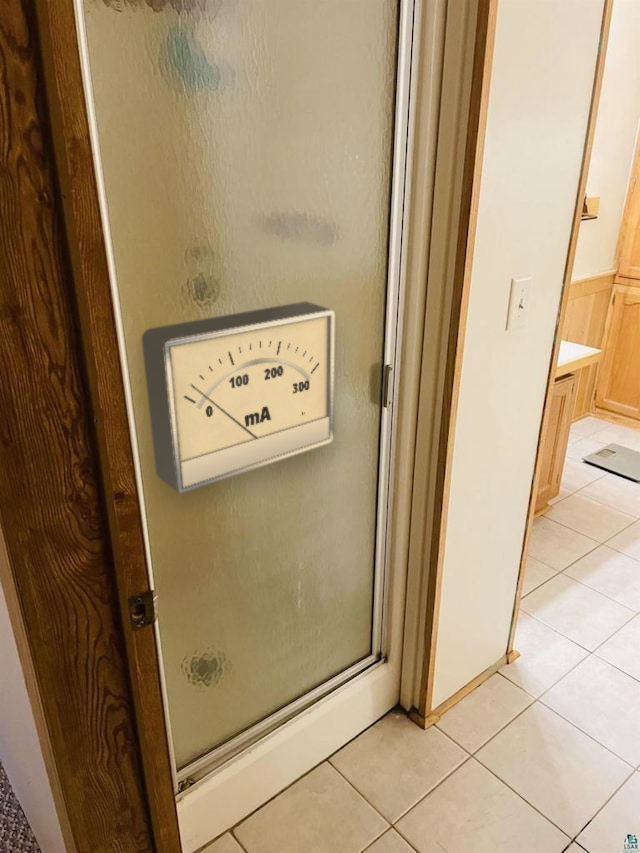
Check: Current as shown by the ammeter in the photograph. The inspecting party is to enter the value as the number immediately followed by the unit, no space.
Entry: 20mA
